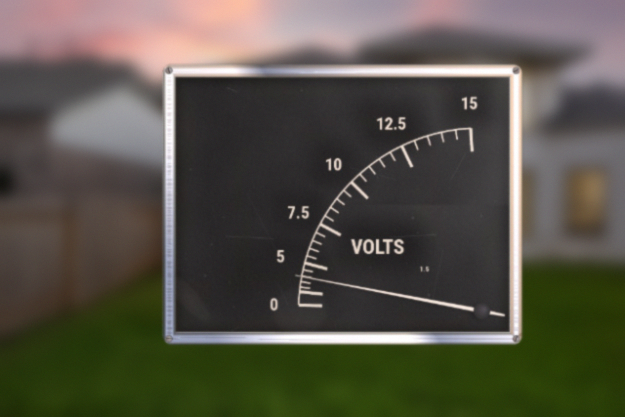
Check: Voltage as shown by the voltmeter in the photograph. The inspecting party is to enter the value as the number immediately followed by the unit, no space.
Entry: 4V
